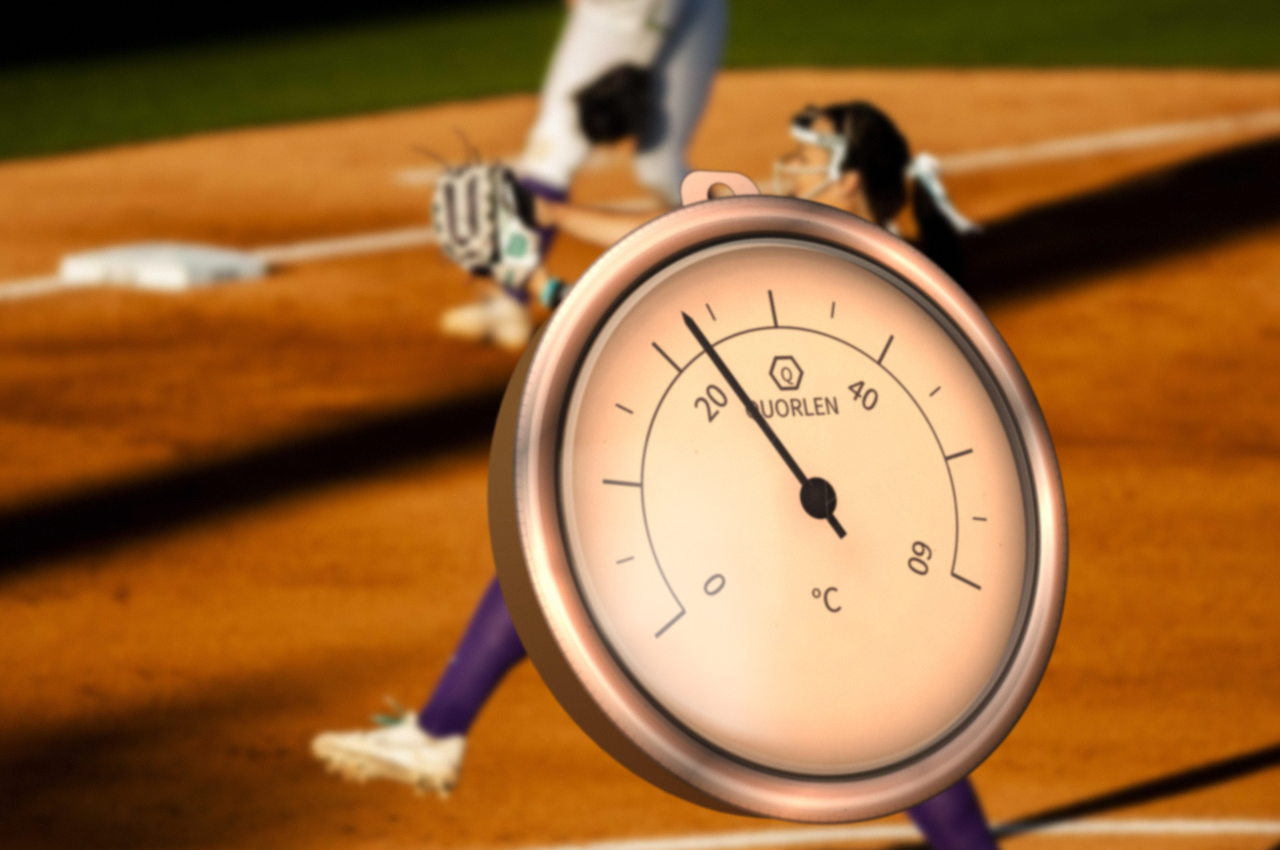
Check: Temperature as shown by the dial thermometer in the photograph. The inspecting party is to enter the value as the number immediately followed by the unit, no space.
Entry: 22.5°C
